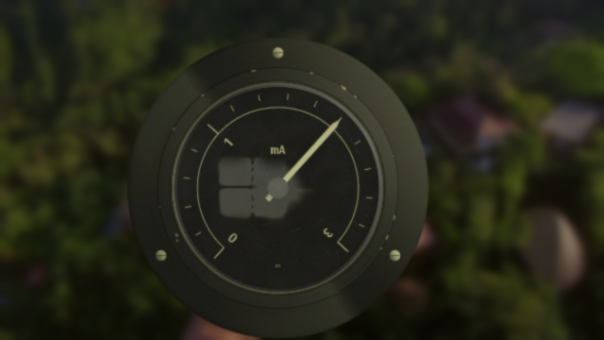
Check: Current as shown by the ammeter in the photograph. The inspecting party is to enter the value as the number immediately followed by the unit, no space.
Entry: 2mA
